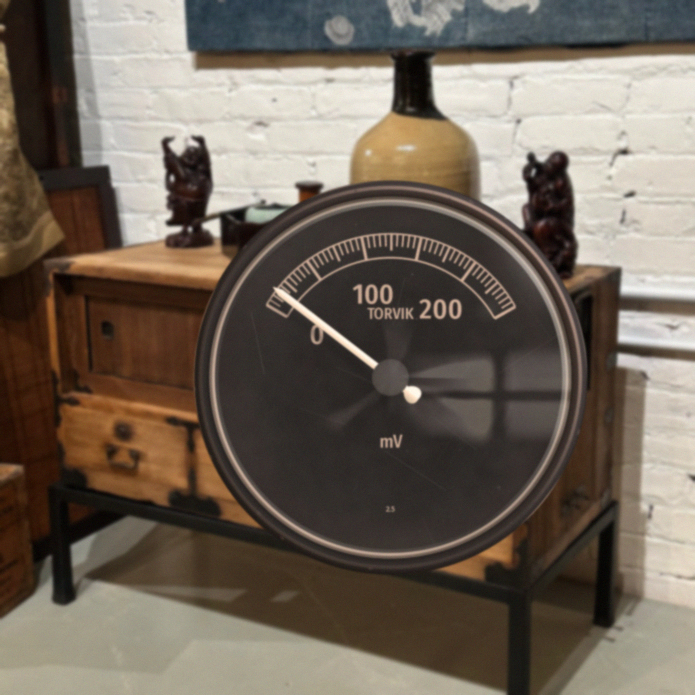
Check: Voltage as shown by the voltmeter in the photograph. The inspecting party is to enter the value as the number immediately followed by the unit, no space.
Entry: 15mV
